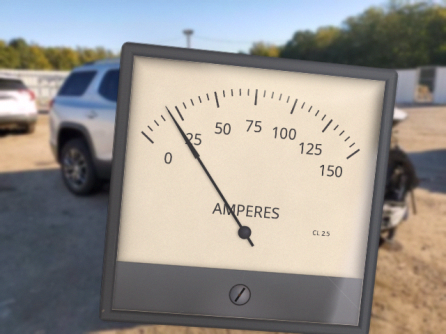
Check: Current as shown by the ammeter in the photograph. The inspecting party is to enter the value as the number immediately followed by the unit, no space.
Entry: 20A
